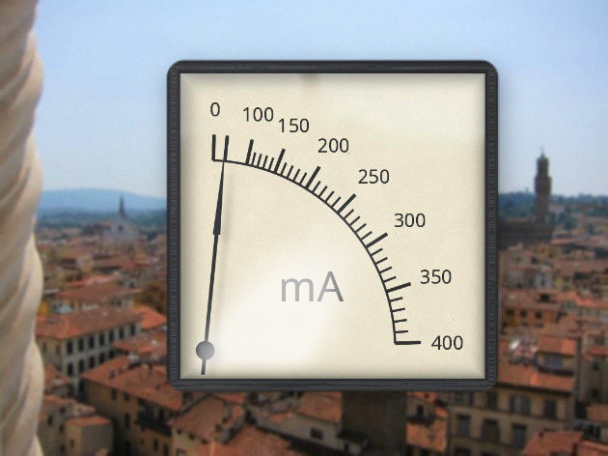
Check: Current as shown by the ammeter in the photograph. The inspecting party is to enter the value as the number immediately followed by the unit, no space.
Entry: 50mA
